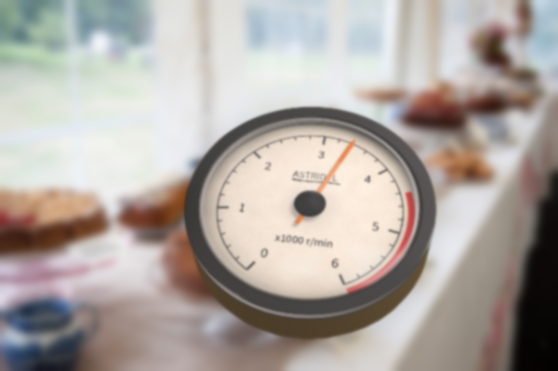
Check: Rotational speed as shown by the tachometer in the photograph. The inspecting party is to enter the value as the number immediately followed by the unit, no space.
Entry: 3400rpm
